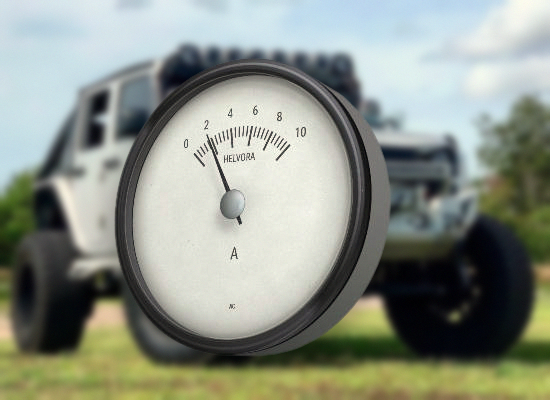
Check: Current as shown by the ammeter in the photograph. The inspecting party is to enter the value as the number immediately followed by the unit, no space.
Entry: 2A
